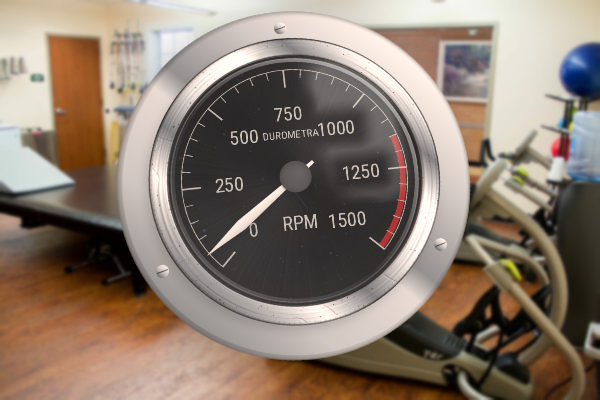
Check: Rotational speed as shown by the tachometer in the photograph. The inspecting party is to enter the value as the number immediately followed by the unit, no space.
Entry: 50rpm
